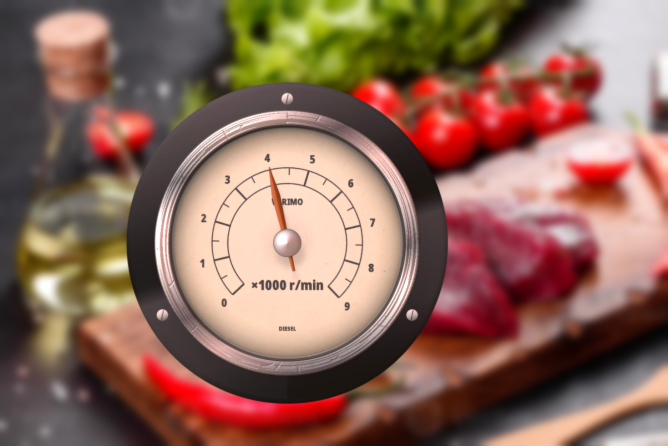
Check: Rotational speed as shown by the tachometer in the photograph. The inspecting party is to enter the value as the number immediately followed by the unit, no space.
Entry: 4000rpm
